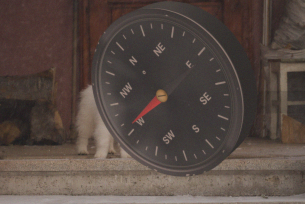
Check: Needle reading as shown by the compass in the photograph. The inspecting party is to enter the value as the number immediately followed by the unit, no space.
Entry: 275°
